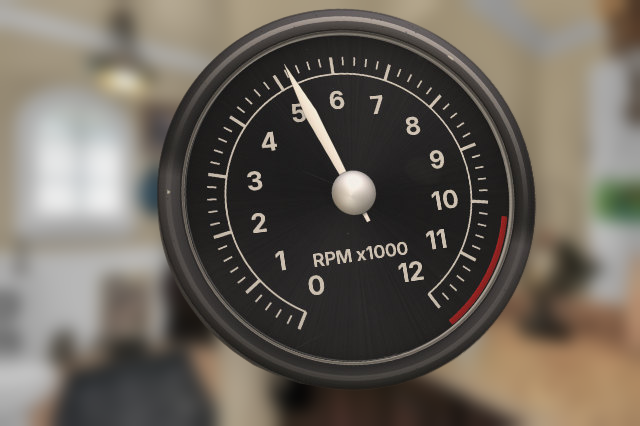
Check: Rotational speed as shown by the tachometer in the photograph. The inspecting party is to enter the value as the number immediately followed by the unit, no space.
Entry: 5200rpm
